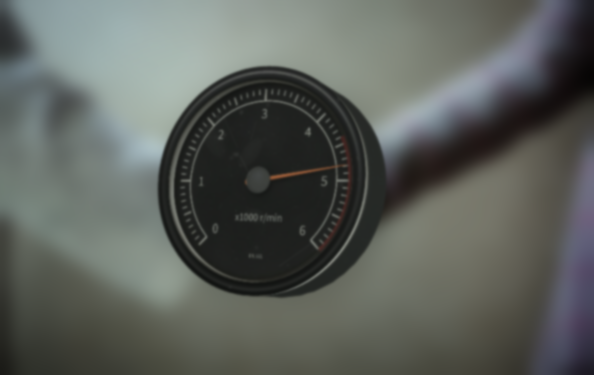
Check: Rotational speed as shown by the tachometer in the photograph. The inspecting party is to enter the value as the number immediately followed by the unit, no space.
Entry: 4800rpm
